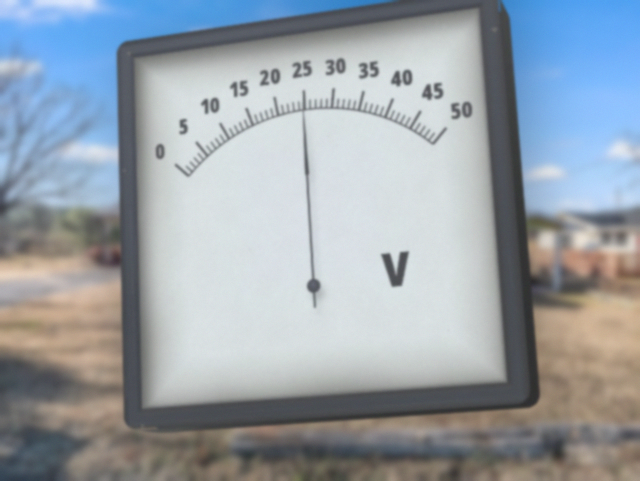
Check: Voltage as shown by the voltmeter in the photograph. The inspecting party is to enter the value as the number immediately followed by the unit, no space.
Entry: 25V
